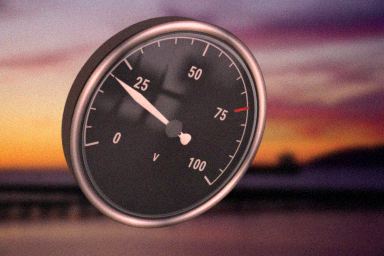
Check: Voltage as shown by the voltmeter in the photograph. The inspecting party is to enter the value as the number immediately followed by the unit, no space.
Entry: 20V
